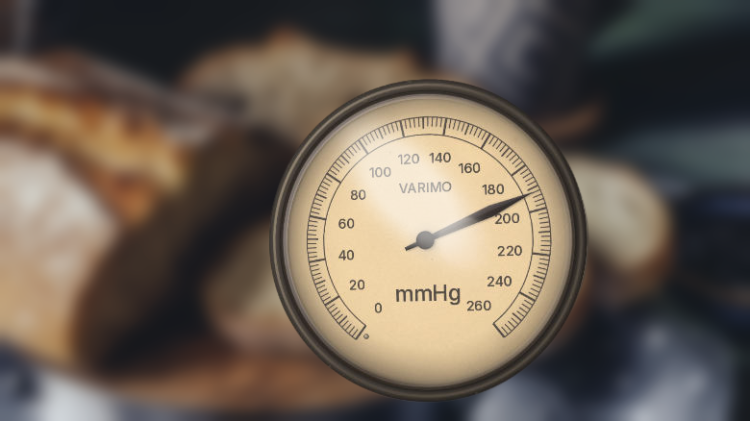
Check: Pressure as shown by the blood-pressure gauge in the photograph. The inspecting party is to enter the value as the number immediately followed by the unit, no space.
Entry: 192mmHg
